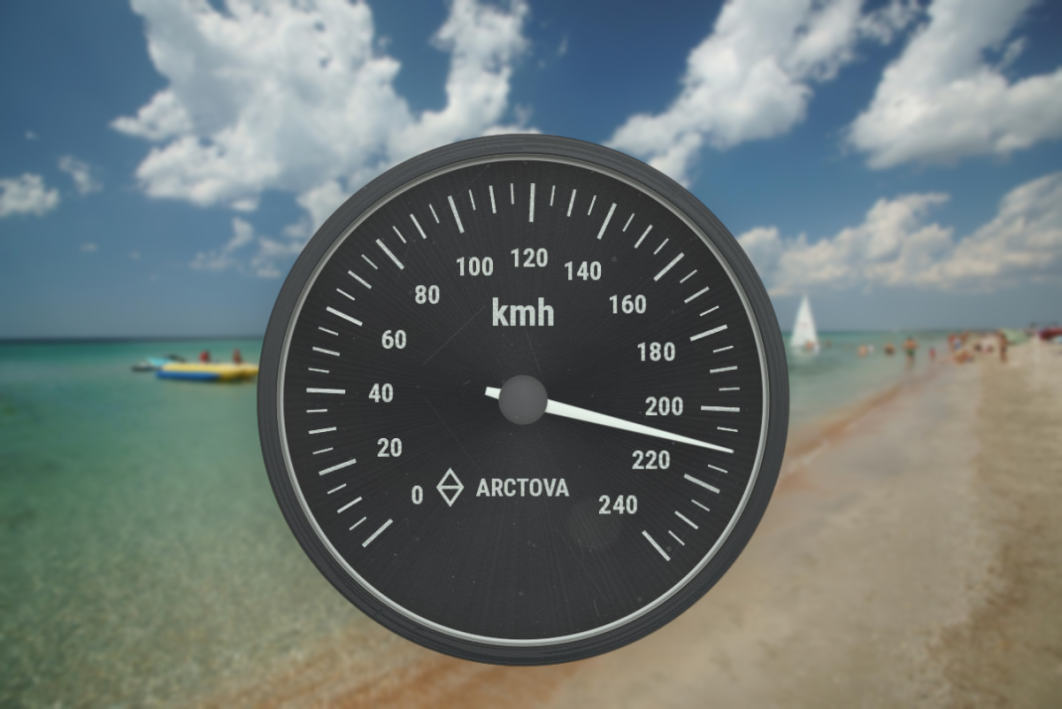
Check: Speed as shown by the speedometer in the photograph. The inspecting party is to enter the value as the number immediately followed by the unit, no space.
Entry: 210km/h
